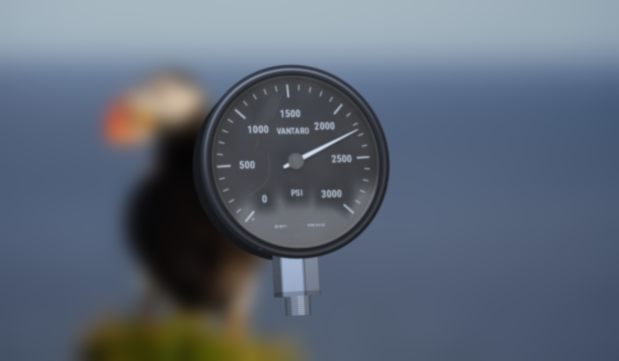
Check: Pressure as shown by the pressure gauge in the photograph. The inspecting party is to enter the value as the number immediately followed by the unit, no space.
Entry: 2250psi
